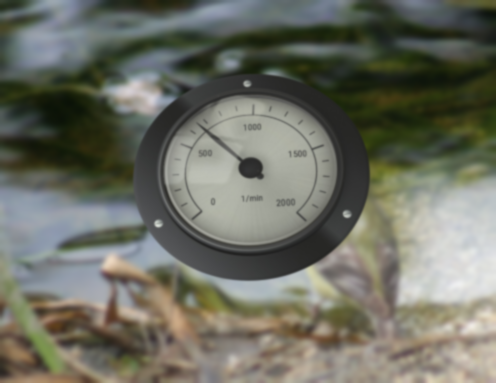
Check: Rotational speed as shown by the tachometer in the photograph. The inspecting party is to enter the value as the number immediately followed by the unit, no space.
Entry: 650rpm
